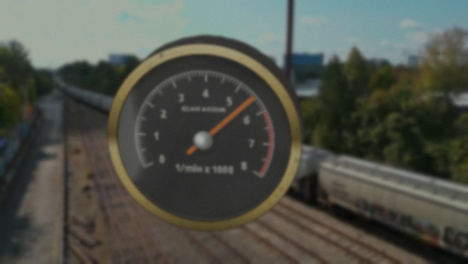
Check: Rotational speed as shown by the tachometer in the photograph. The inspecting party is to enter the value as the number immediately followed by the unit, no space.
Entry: 5500rpm
